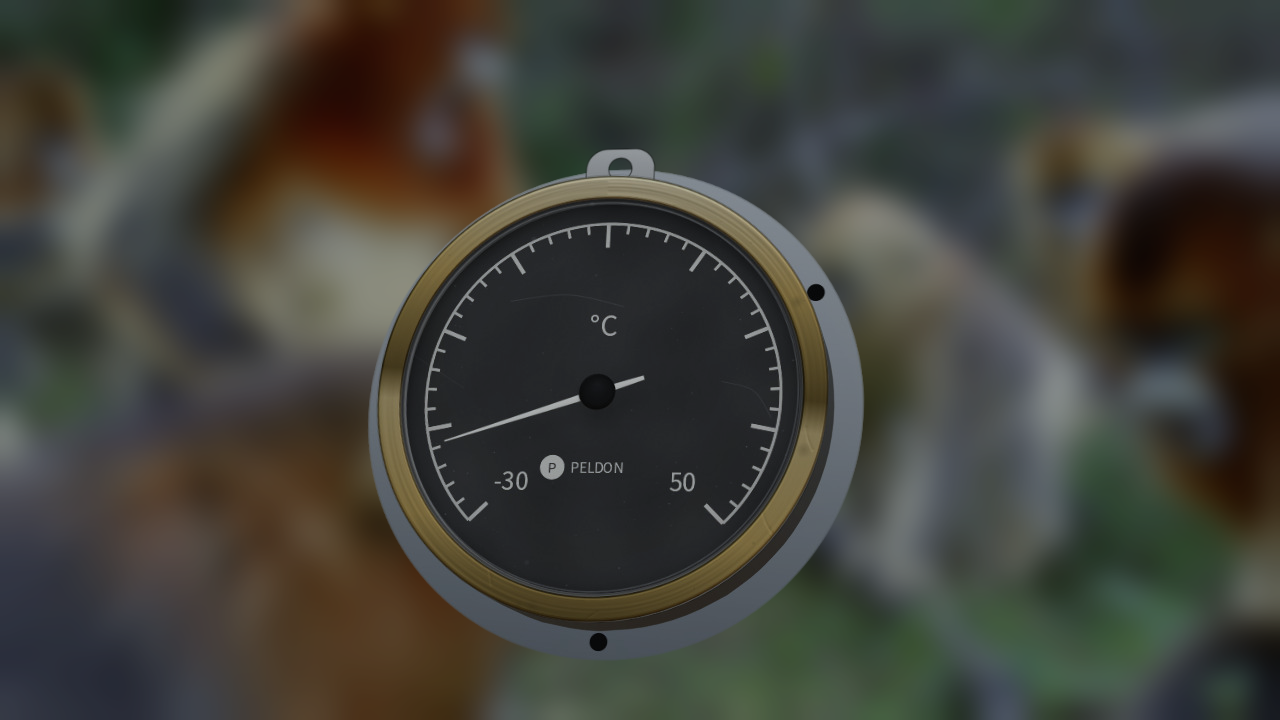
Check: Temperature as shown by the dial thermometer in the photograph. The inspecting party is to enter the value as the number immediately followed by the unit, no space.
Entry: -22°C
